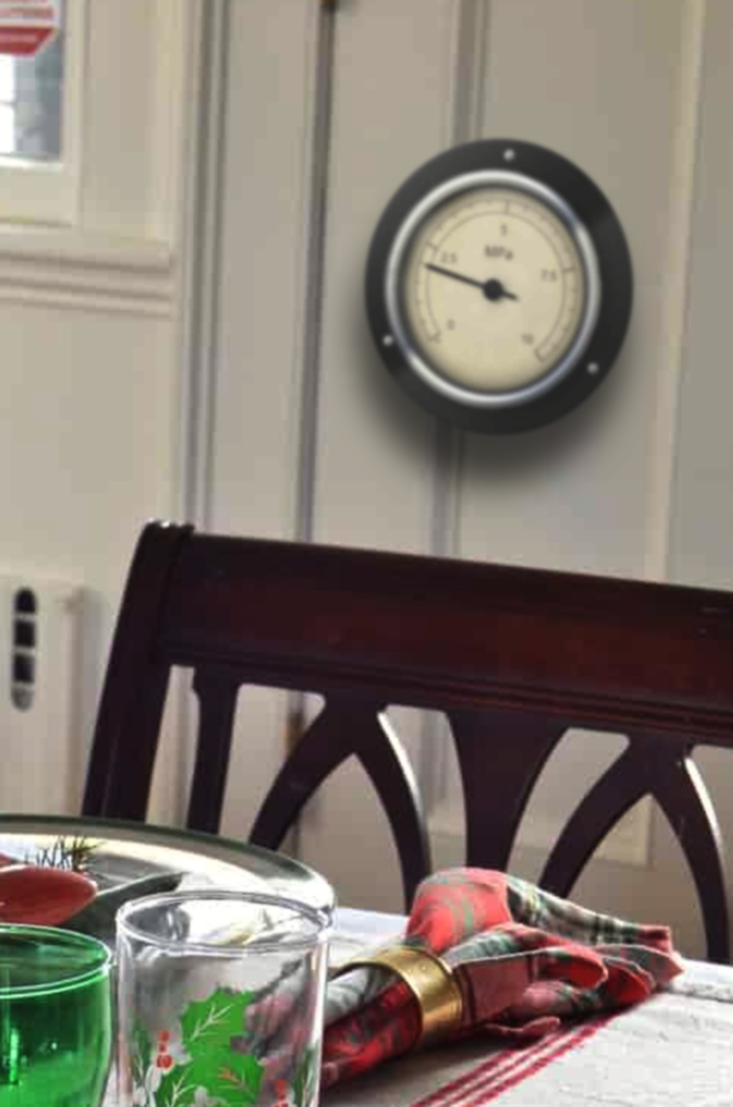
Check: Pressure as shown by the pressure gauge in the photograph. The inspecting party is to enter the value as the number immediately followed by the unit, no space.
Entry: 2MPa
